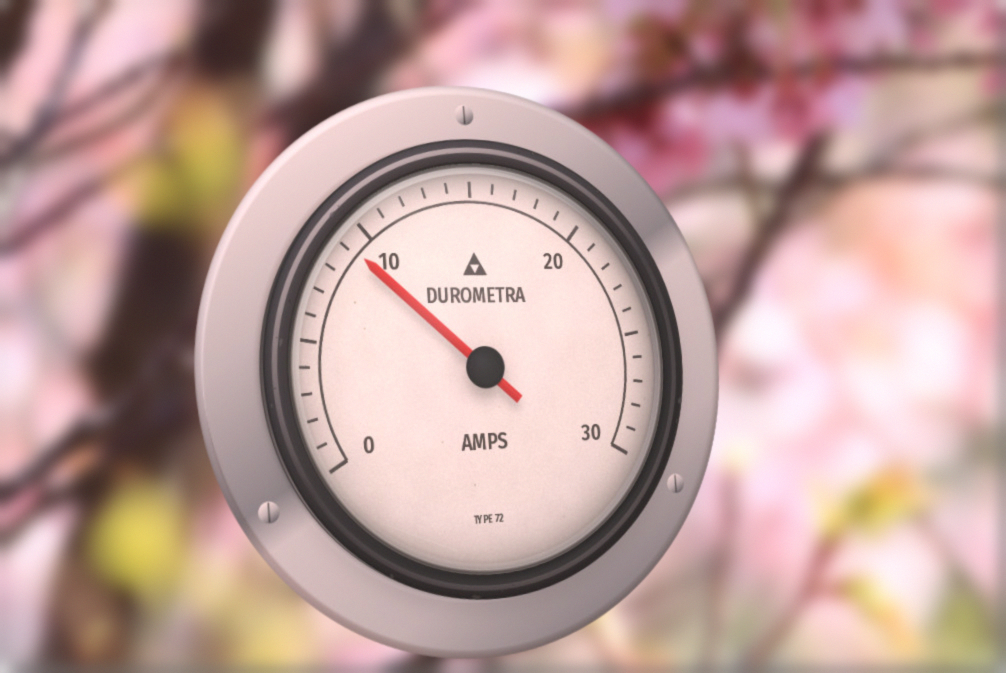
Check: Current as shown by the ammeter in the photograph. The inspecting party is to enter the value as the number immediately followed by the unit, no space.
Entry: 9A
